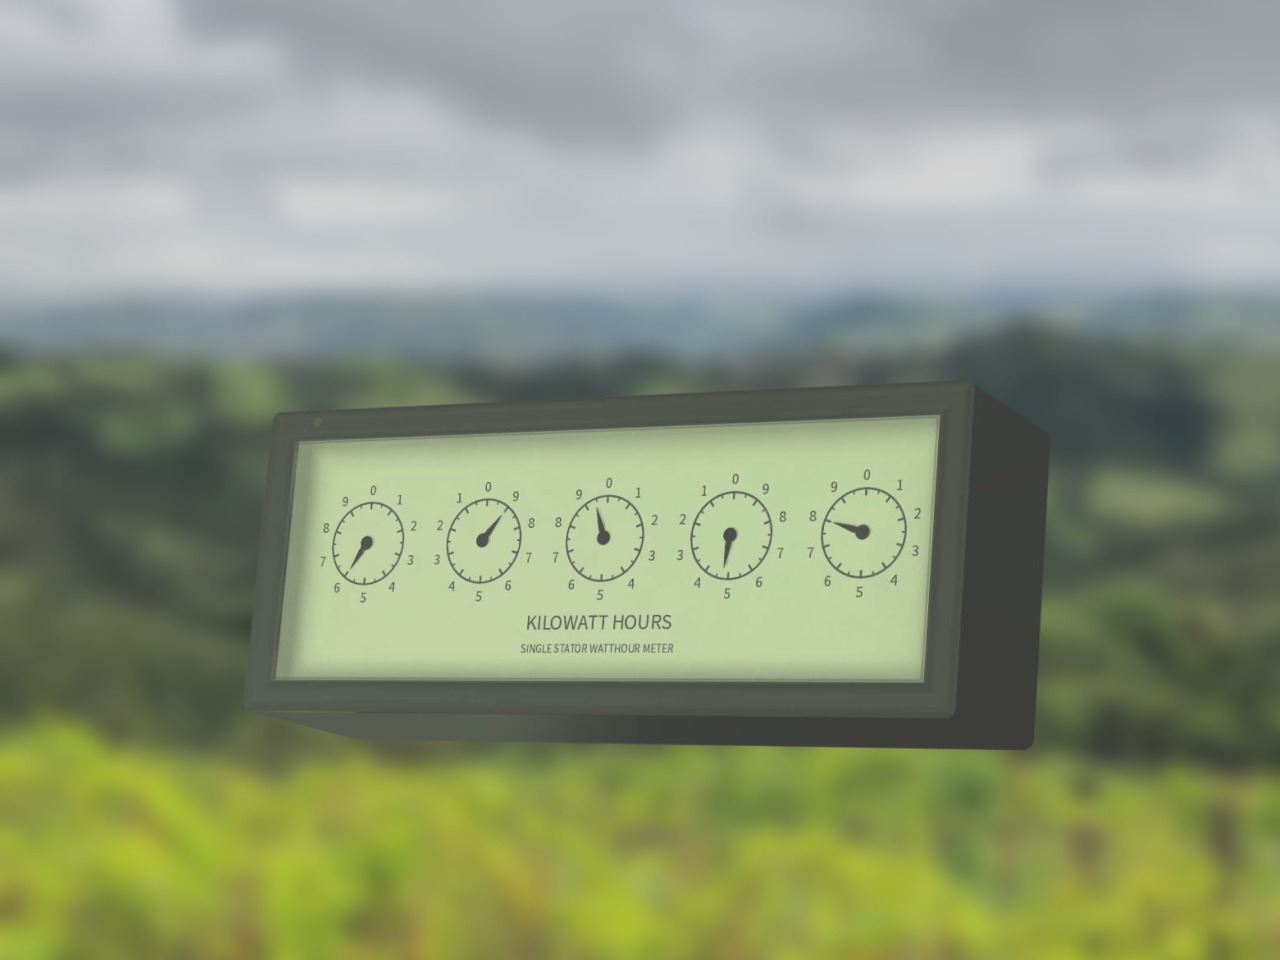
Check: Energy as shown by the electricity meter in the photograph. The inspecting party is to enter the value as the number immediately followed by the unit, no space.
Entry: 58948kWh
